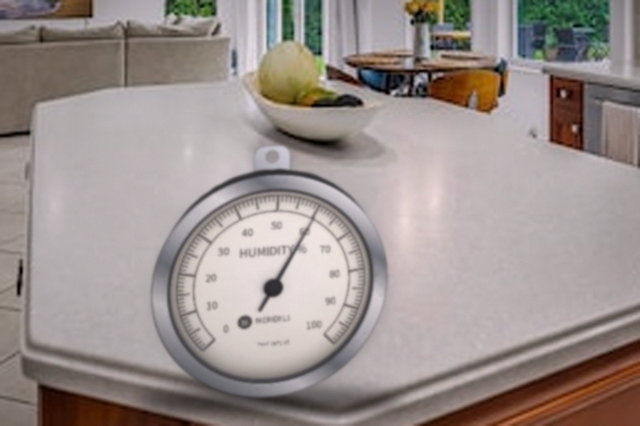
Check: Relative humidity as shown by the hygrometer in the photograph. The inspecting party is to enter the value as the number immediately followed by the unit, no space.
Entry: 60%
